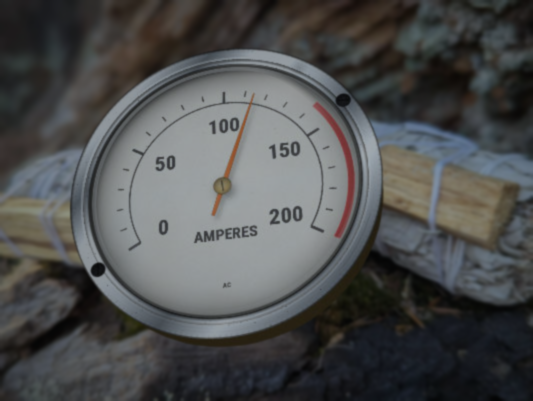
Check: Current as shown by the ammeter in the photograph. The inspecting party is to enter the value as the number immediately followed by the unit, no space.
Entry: 115A
